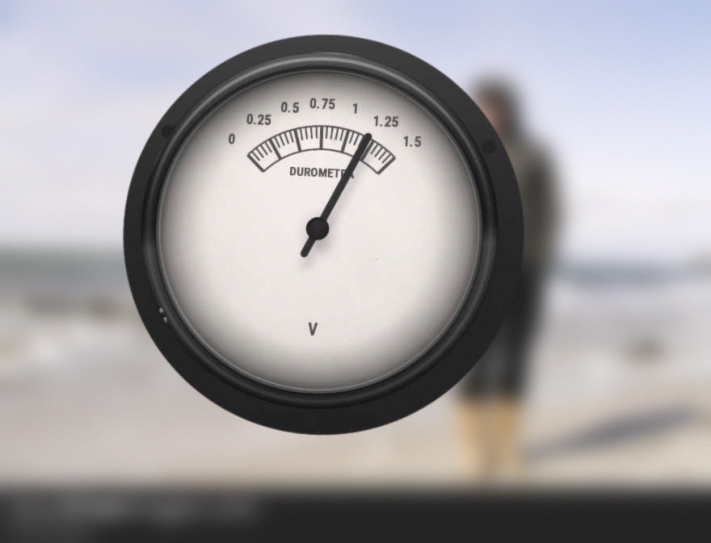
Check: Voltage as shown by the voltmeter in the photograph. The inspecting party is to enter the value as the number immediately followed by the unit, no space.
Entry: 1.2V
